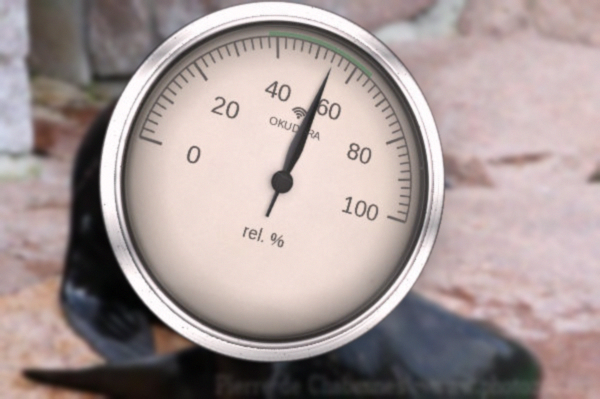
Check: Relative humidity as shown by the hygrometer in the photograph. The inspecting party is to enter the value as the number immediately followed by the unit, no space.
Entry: 54%
